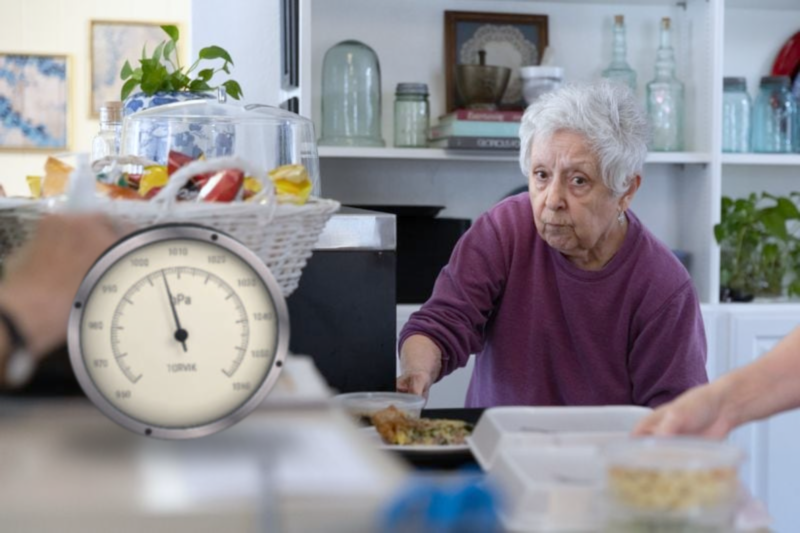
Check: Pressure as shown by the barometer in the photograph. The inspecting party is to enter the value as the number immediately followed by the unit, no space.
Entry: 1005hPa
